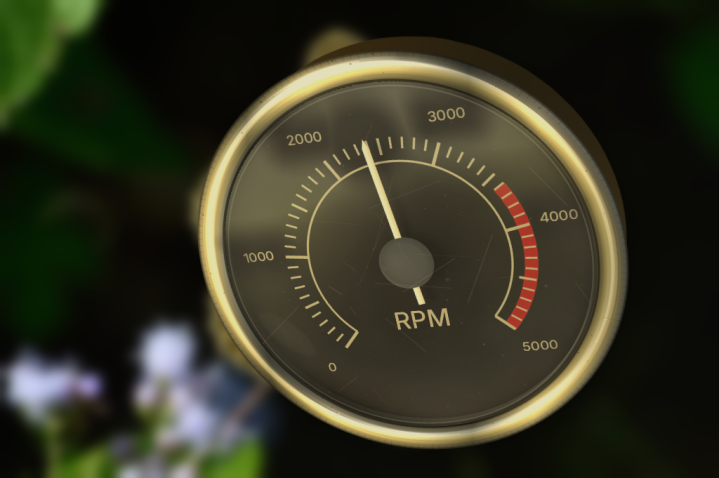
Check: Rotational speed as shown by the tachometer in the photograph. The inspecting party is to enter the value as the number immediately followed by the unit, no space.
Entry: 2400rpm
